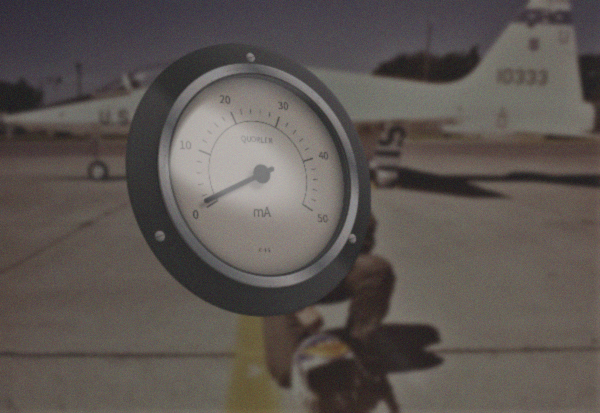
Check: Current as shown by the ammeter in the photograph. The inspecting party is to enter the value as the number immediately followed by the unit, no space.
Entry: 1mA
